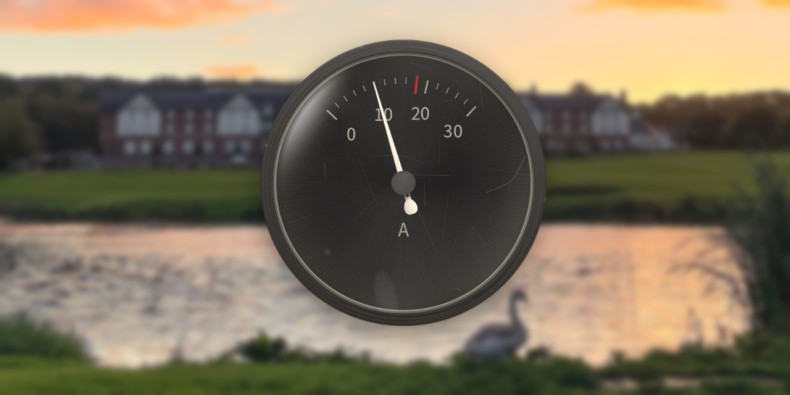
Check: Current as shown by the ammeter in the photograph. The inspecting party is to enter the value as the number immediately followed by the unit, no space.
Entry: 10A
